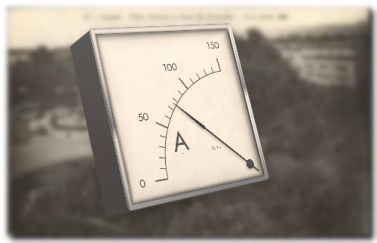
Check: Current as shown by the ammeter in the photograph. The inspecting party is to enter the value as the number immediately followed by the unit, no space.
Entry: 75A
